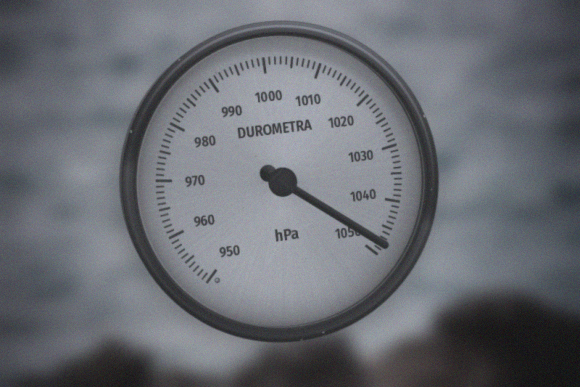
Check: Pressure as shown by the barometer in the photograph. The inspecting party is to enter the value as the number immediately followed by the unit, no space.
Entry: 1048hPa
